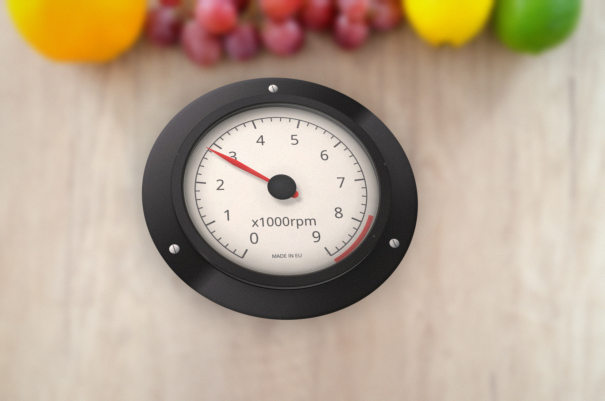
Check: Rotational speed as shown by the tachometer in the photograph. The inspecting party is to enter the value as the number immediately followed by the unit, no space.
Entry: 2800rpm
